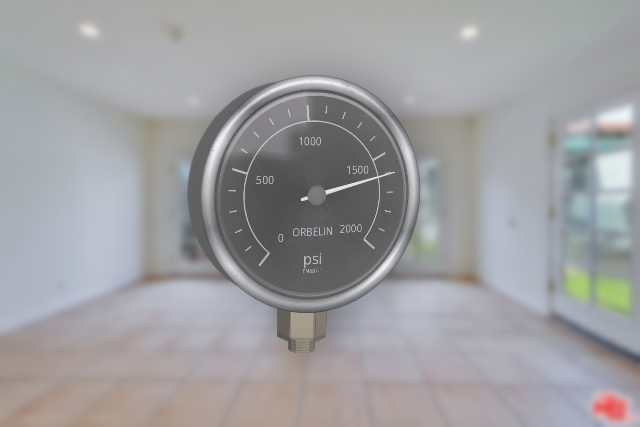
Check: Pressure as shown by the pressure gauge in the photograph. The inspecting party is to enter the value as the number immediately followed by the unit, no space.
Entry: 1600psi
